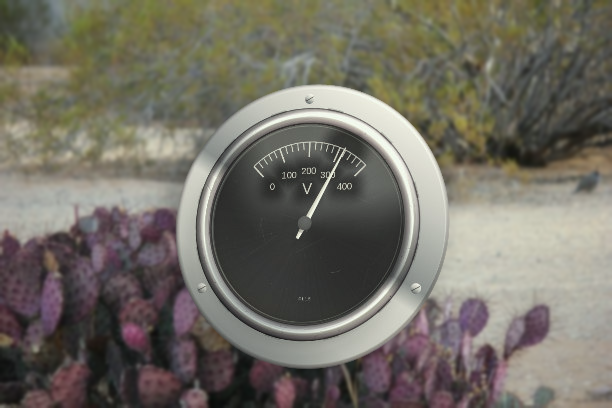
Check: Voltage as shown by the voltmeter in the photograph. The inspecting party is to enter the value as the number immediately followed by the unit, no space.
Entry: 320V
